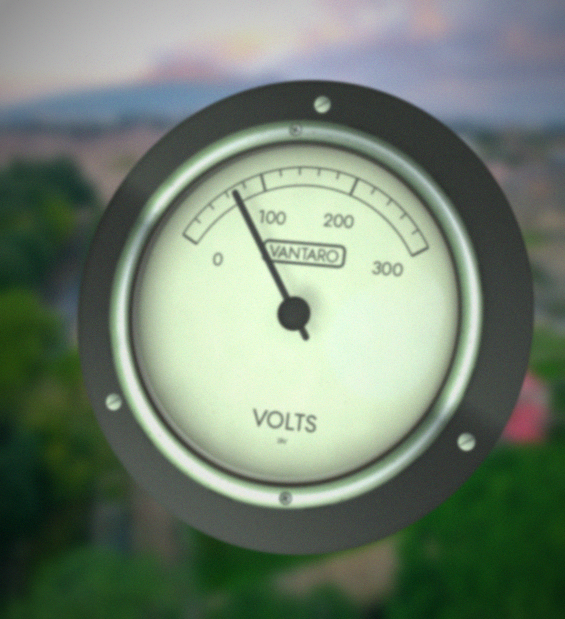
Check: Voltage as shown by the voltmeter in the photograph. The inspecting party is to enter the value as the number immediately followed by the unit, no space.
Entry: 70V
